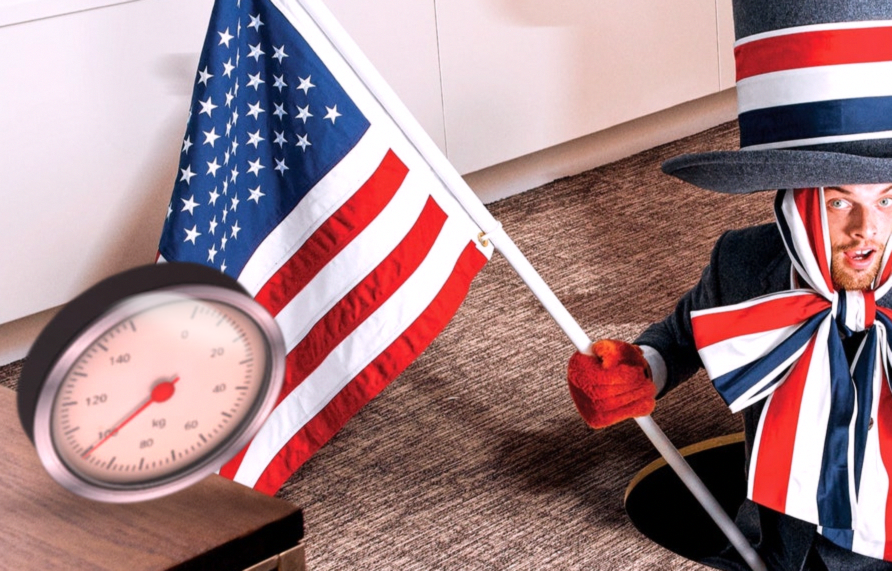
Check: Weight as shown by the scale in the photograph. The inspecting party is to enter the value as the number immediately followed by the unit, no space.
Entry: 100kg
